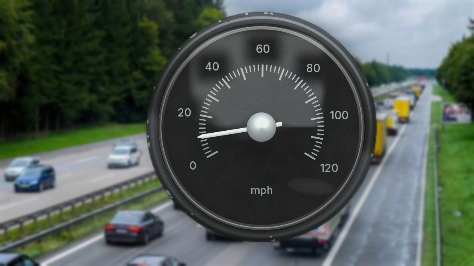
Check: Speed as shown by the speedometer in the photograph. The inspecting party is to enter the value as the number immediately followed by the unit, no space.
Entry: 10mph
